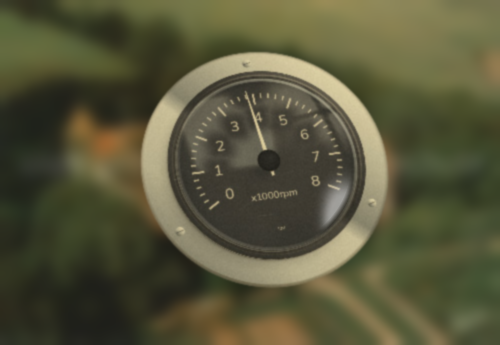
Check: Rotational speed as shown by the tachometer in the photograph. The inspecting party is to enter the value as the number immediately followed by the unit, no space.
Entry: 3800rpm
